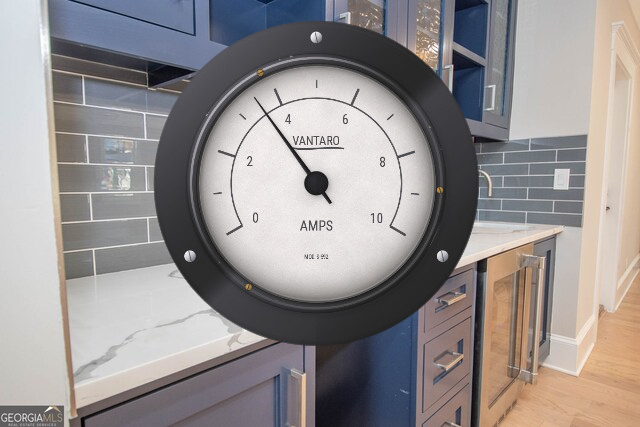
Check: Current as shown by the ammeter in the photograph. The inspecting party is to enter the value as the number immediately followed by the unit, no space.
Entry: 3.5A
